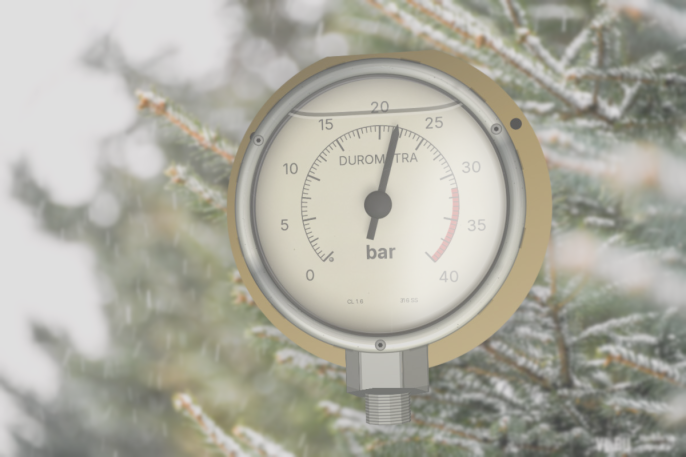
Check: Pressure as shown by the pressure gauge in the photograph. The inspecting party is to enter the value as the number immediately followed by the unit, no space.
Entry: 22bar
